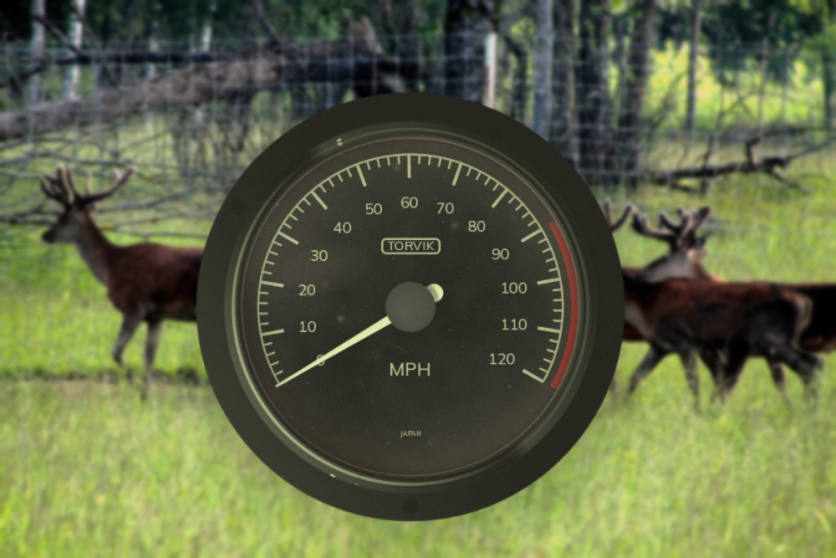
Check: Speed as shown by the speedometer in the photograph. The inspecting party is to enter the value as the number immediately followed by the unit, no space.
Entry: 0mph
